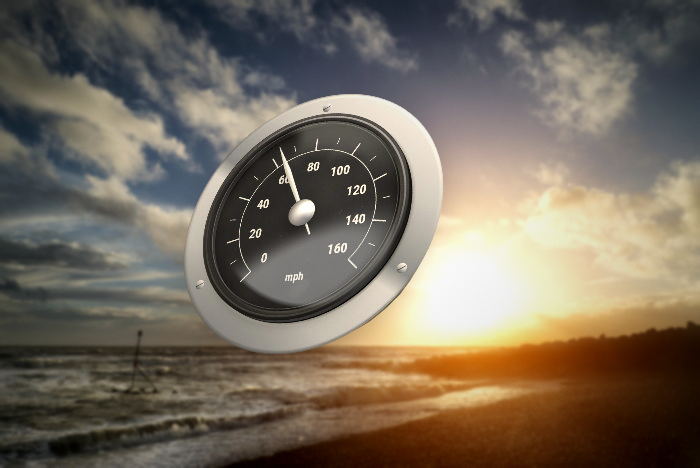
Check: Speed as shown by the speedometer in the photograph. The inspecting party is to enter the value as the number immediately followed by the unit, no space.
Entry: 65mph
